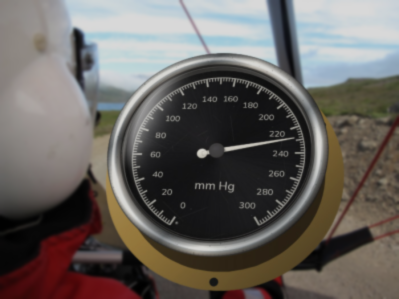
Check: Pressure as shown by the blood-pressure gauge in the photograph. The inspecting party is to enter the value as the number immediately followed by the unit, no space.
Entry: 230mmHg
